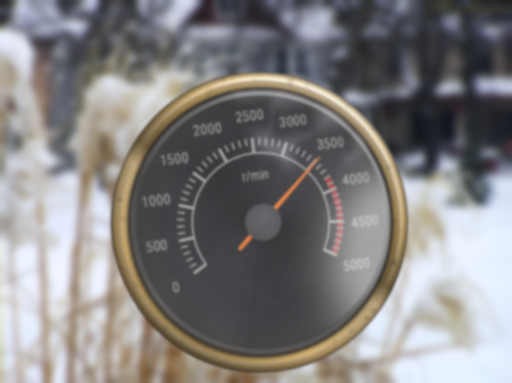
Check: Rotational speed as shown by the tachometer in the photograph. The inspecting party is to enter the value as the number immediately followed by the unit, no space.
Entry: 3500rpm
